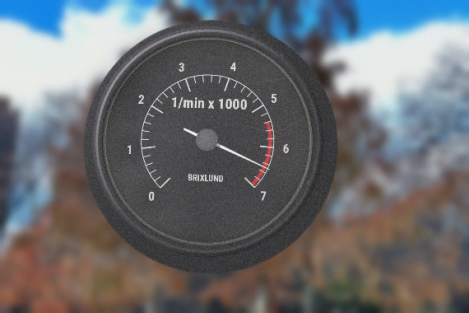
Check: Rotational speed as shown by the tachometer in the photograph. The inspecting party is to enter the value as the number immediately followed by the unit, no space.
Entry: 6500rpm
